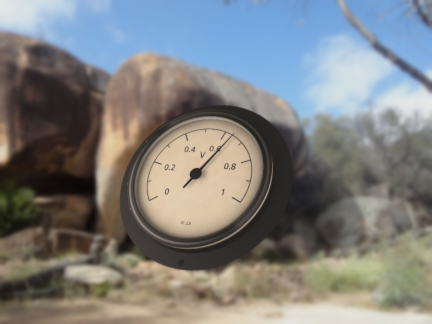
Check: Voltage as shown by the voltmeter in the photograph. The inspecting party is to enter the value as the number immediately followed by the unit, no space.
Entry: 0.65V
